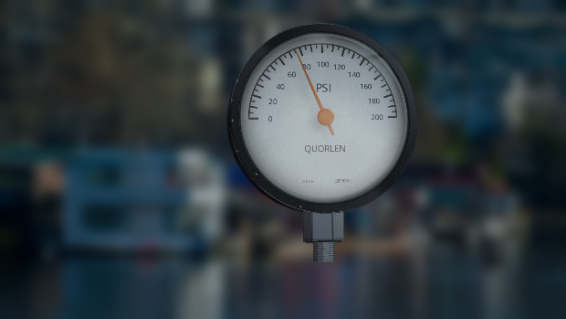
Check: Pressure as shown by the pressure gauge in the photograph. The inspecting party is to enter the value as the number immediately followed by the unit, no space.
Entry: 75psi
